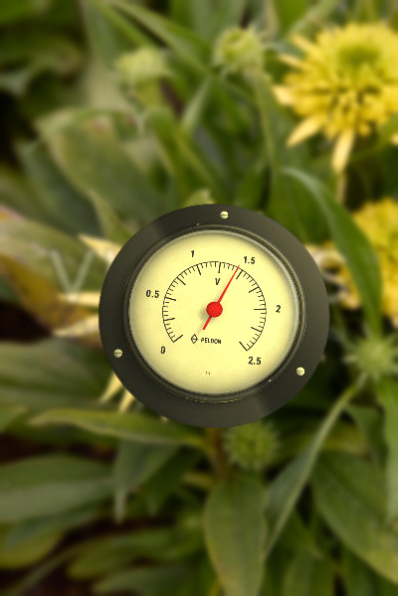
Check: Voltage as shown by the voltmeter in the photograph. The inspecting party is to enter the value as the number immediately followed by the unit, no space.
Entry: 1.45V
